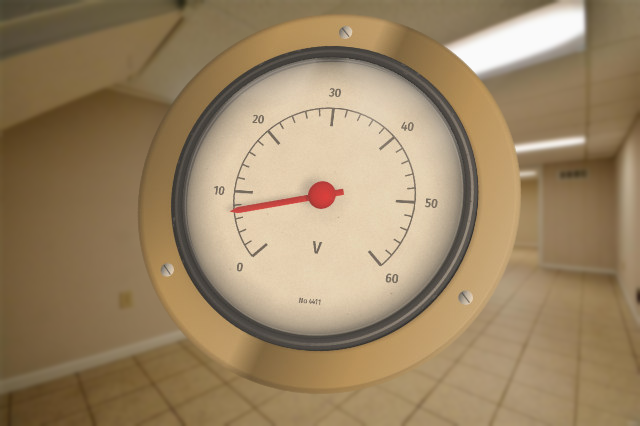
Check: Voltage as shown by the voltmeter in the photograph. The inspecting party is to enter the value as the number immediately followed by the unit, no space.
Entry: 7V
